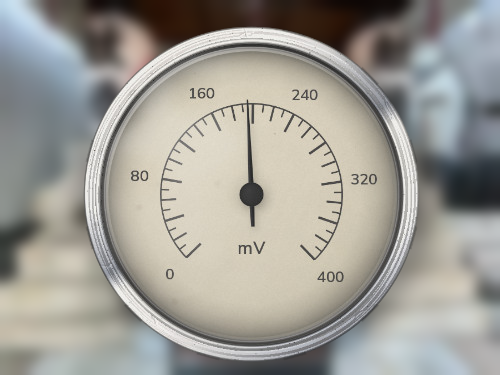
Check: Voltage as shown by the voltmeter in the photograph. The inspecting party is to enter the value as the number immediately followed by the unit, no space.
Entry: 195mV
